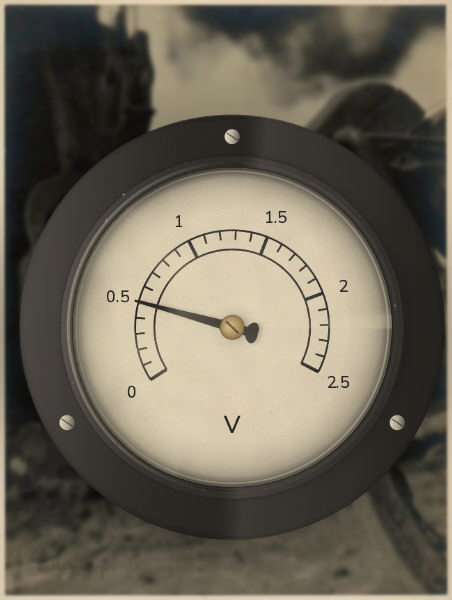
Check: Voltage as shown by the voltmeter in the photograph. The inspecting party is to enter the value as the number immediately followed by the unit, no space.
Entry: 0.5V
